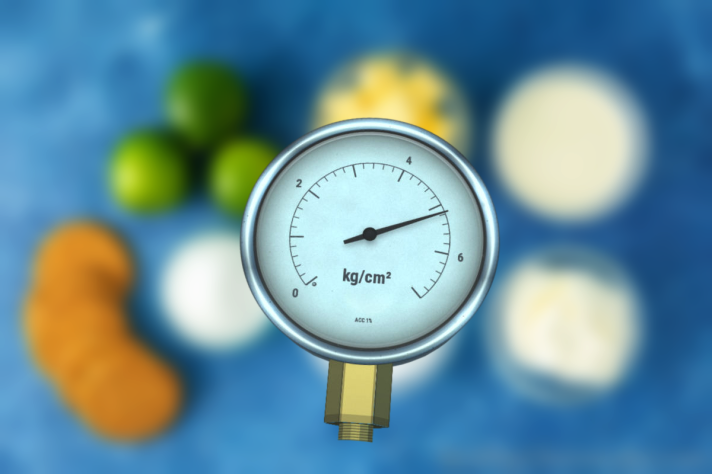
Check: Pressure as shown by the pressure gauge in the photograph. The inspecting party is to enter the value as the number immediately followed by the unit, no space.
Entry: 5.2kg/cm²
